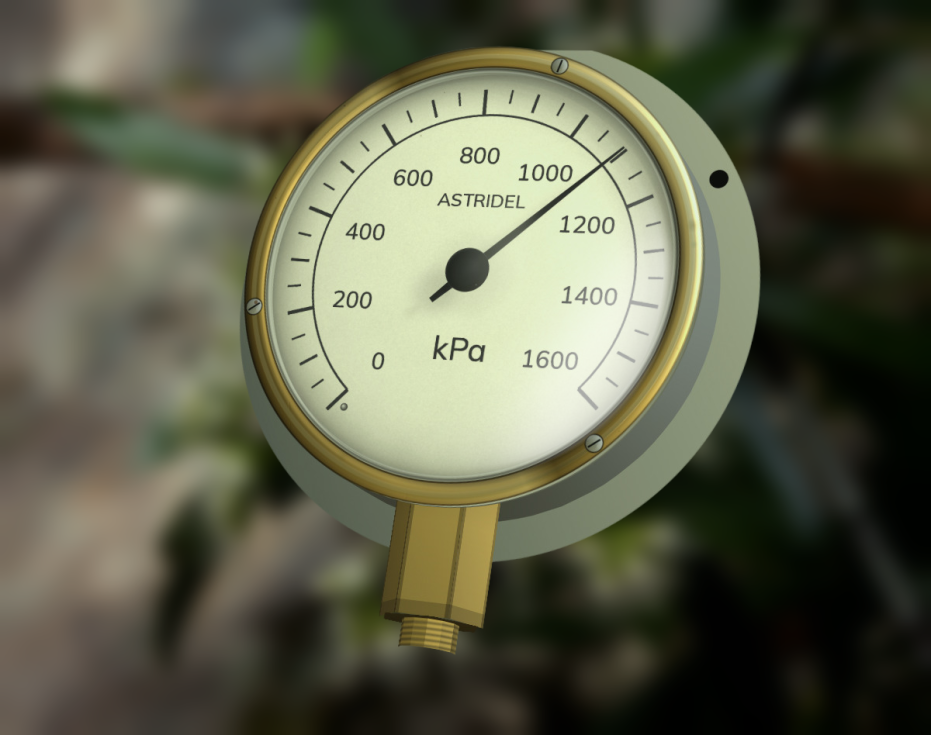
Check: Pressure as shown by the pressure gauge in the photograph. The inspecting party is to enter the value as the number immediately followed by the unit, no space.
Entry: 1100kPa
